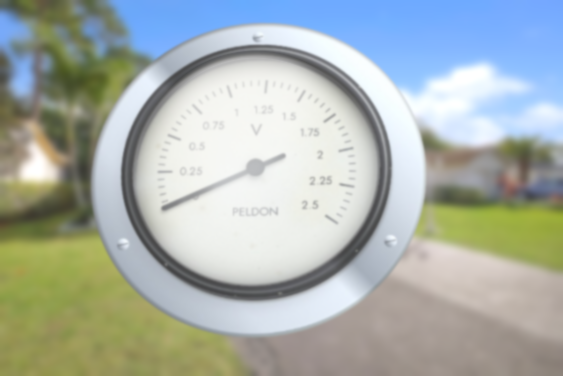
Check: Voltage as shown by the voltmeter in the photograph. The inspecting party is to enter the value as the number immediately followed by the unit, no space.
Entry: 0V
